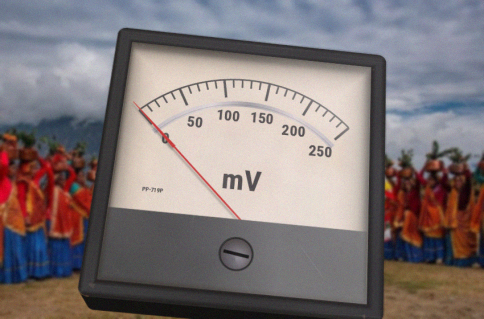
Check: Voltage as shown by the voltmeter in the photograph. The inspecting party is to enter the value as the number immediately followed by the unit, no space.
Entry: 0mV
